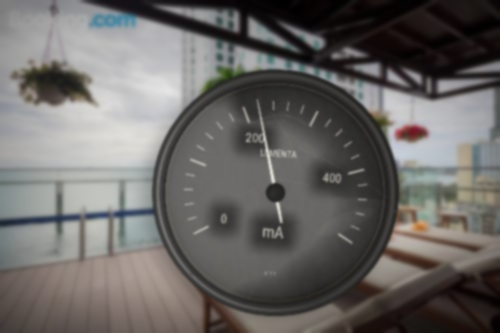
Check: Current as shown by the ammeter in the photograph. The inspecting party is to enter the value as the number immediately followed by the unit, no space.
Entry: 220mA
